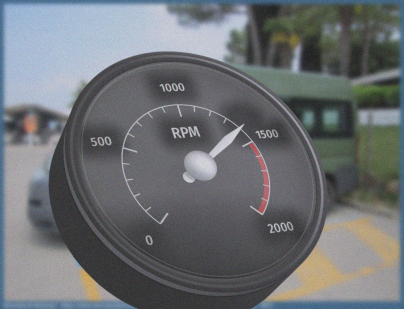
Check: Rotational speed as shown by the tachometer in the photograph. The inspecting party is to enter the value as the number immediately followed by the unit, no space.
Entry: 1400rpm
